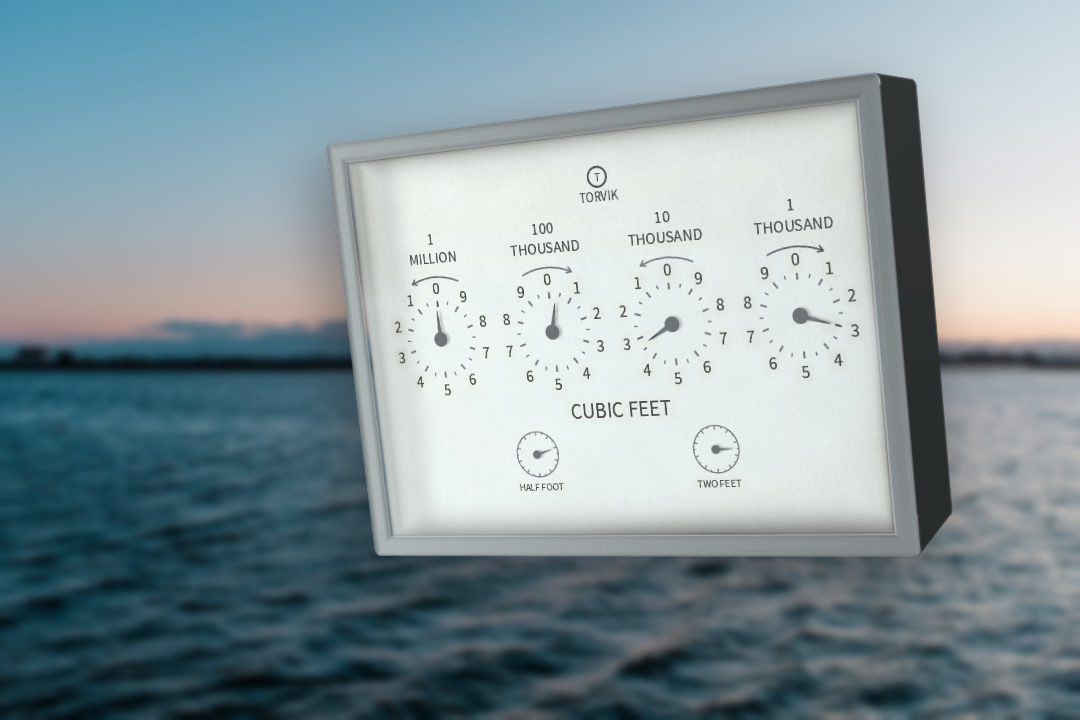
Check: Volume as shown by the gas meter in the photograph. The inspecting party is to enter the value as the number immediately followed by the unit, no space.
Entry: 3300ft³
